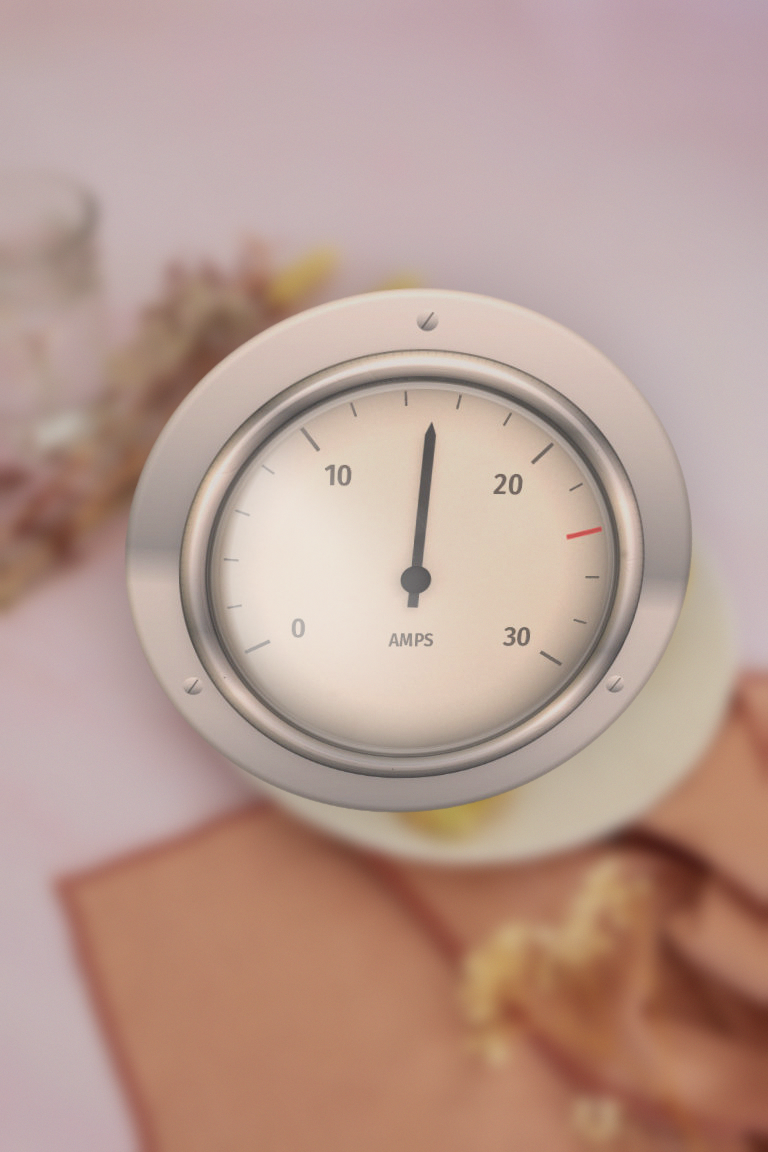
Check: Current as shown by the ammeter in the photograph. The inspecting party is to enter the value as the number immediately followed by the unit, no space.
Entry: 15A
